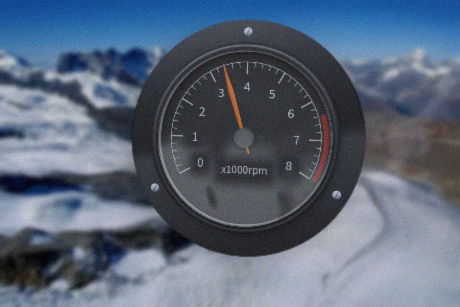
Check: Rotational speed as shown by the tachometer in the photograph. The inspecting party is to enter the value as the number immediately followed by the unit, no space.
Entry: 3400rpm
